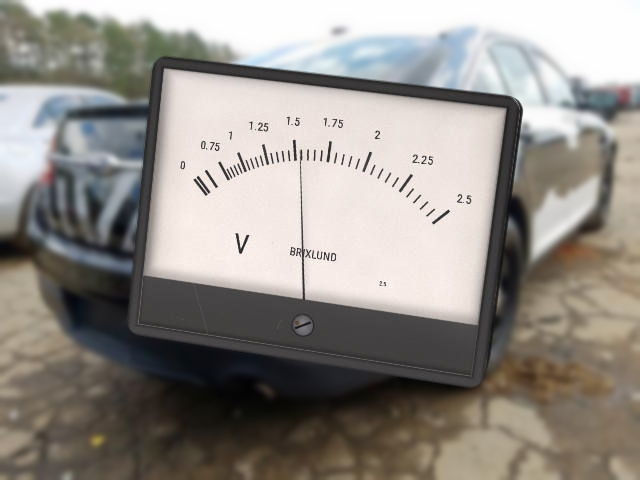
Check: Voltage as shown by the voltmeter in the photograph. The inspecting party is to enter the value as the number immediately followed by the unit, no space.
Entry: 1.55V
